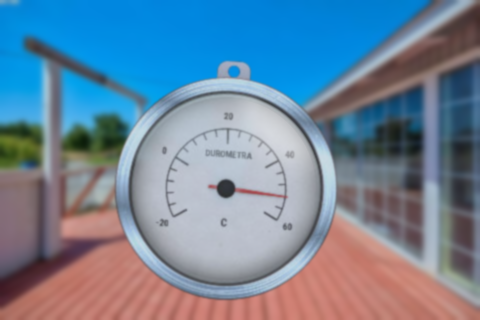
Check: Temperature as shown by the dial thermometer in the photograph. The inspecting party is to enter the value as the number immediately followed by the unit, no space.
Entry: 52°C
